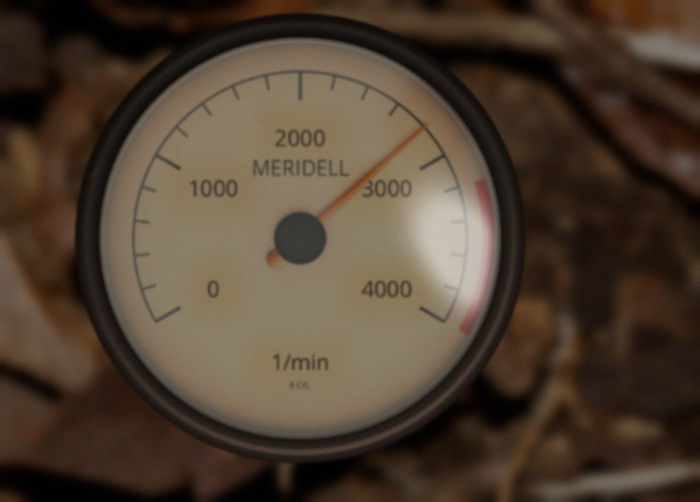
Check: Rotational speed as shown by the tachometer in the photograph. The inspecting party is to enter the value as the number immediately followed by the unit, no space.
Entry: 2800rpm
